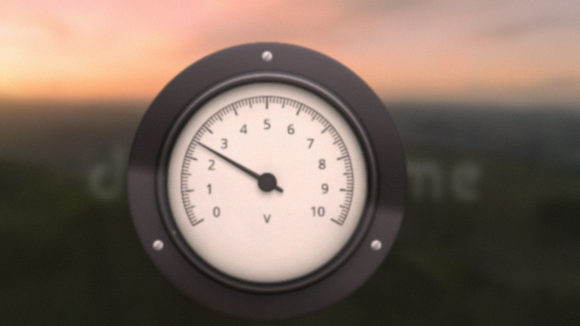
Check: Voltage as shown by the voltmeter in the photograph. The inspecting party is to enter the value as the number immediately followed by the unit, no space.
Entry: 2.5V
